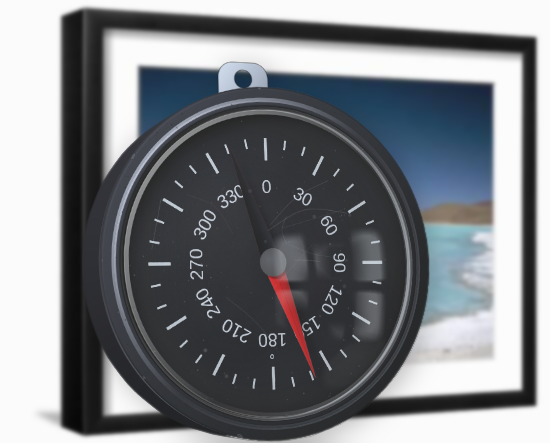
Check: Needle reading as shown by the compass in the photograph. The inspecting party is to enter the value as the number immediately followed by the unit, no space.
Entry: 160°
